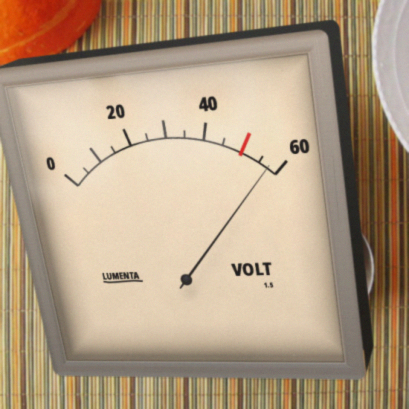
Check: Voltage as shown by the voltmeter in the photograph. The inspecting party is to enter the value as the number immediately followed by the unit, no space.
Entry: 57.5V
